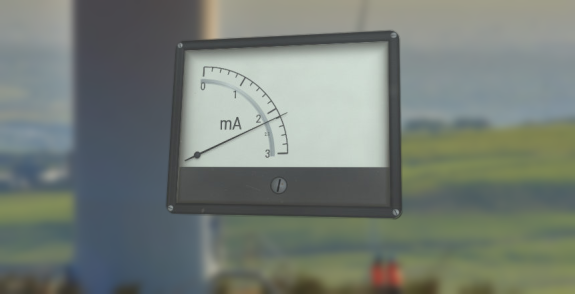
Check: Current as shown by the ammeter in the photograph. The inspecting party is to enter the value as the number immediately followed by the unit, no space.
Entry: 2.2mA
